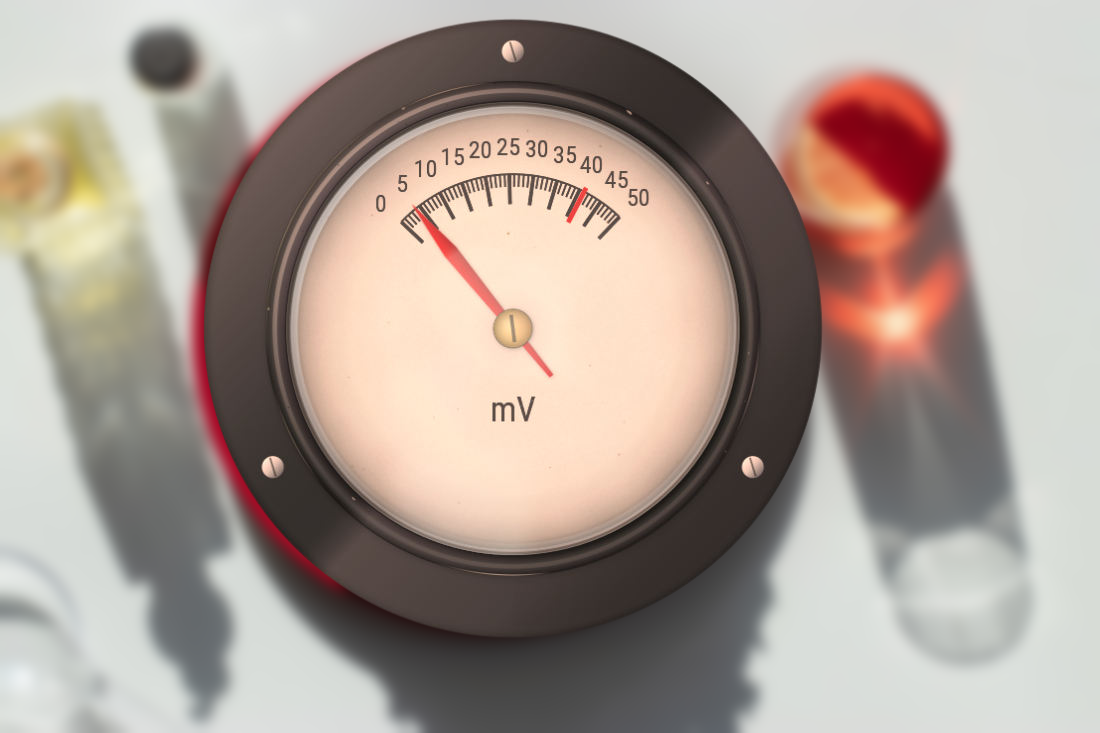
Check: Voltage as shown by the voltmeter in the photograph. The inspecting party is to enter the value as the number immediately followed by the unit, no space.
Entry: 4mV
